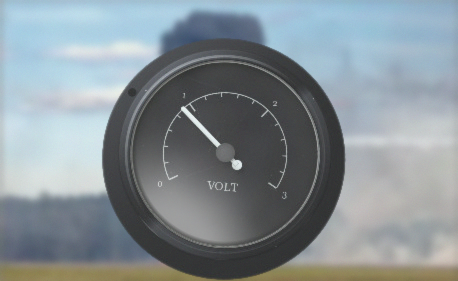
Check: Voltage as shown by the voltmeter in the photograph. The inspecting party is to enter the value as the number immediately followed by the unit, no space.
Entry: 0.9V
